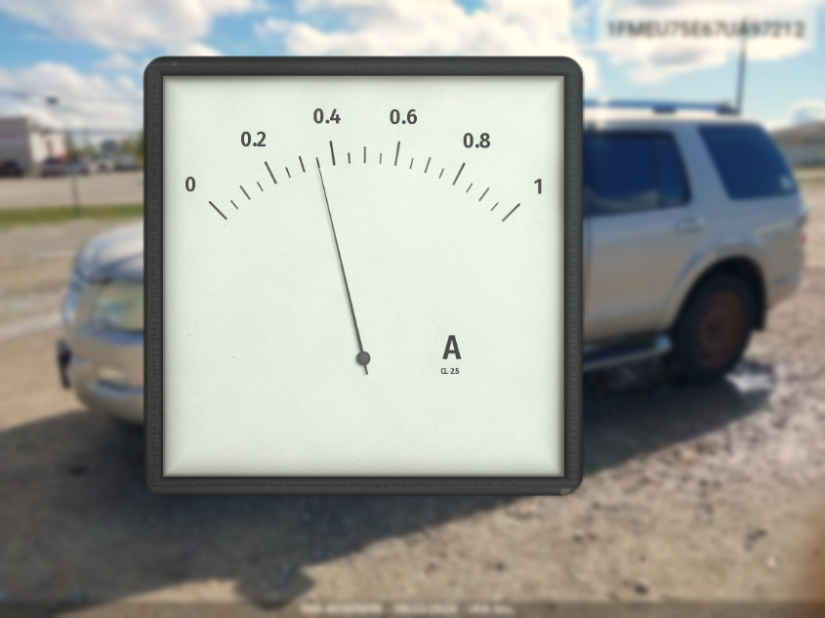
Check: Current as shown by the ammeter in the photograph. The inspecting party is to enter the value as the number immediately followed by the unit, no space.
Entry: 0.35A
